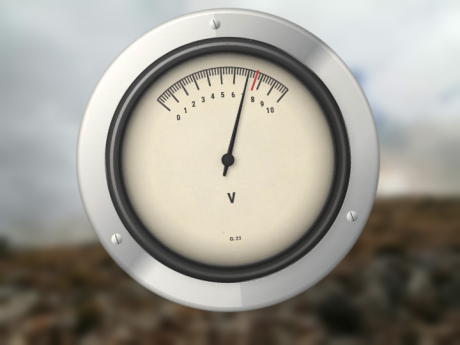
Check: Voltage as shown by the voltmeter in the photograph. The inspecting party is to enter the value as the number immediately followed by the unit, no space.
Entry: 7V
